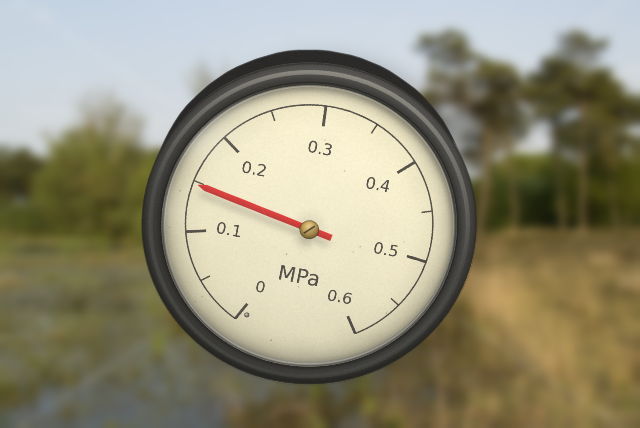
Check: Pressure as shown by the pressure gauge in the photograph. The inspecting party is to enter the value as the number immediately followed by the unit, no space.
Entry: 0.15MPa
